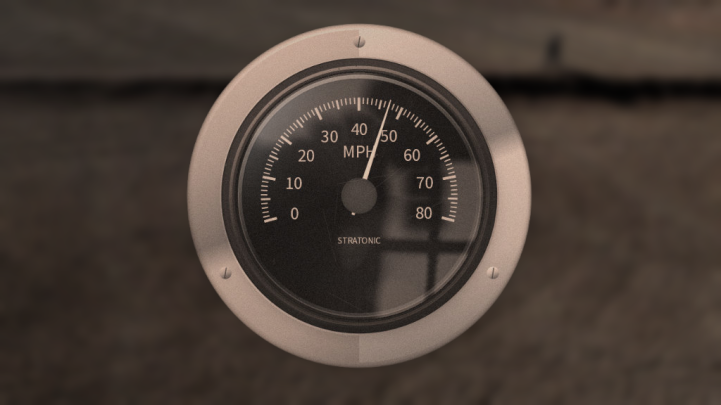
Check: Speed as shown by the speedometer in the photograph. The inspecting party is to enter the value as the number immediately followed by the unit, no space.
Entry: 47mph
